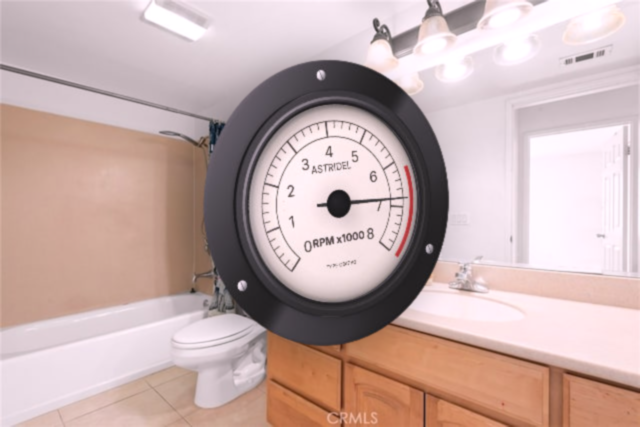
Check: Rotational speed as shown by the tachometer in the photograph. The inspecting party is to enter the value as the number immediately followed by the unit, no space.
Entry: 6800rpm
